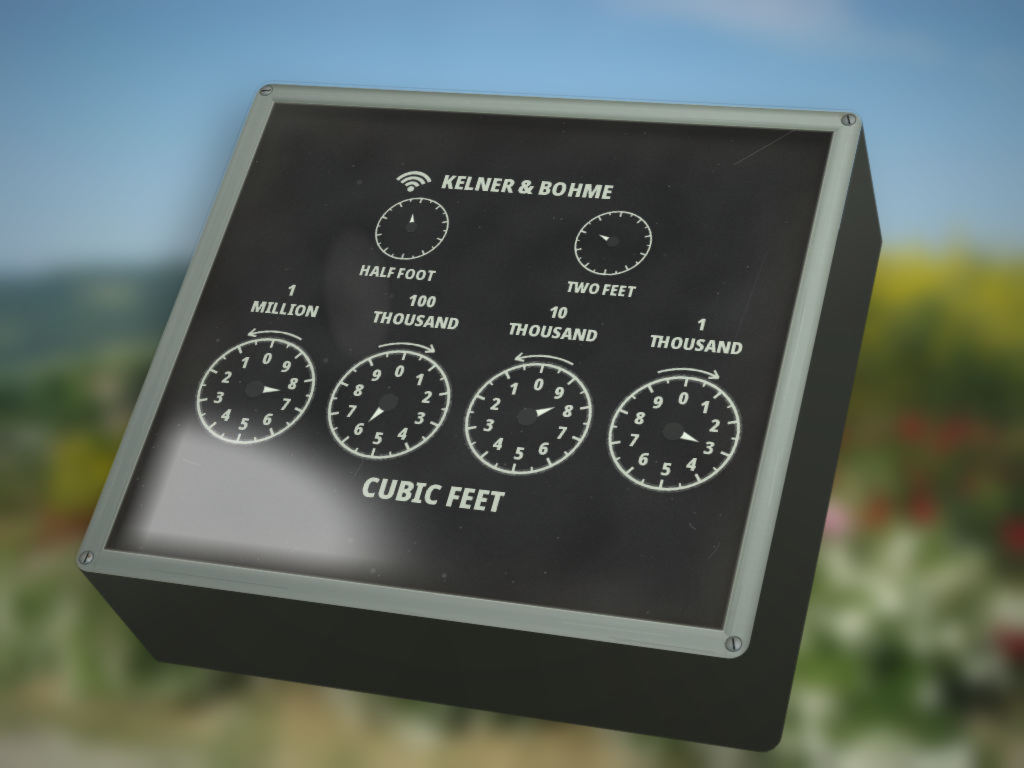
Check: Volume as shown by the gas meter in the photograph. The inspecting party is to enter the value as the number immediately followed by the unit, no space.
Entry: 758300ft³
